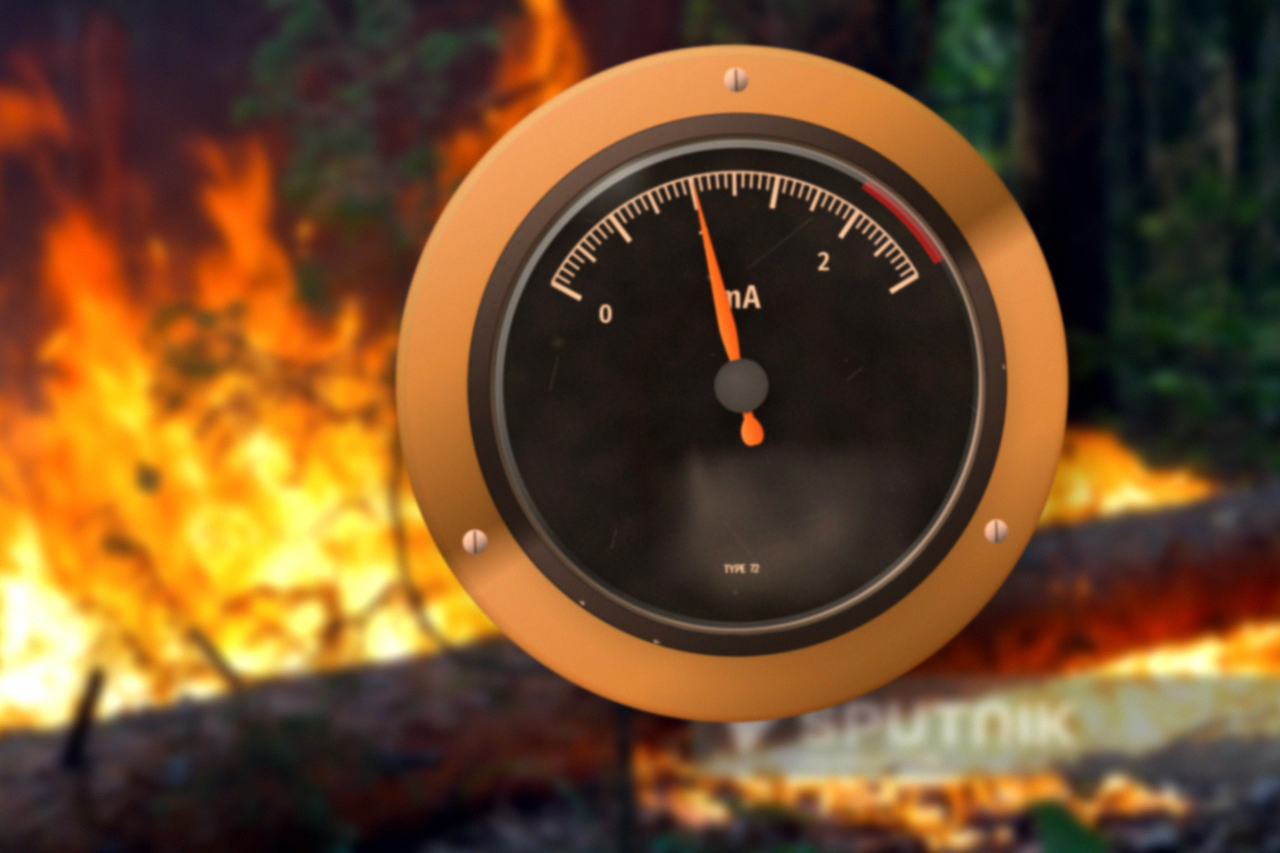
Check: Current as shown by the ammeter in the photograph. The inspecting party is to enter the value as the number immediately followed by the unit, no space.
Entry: 1mA
